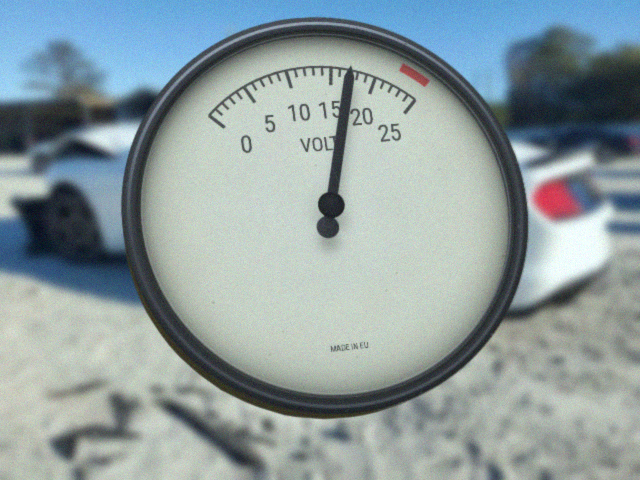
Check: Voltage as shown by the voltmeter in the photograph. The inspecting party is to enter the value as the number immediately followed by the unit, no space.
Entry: 17V
